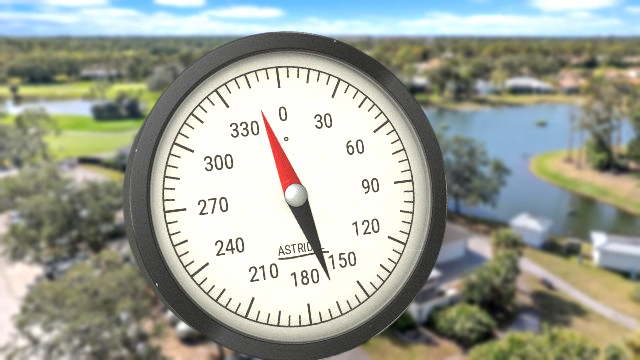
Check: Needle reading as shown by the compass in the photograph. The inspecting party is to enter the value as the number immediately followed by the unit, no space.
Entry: 345°
